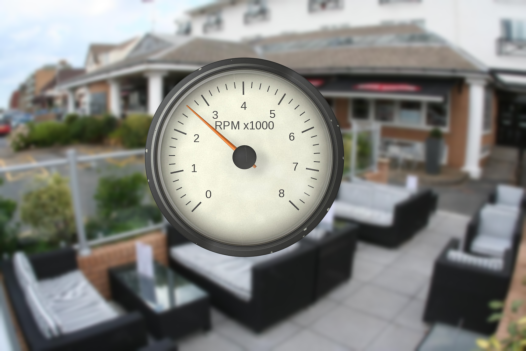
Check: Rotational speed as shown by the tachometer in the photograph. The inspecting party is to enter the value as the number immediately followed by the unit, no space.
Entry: 2600rpm
